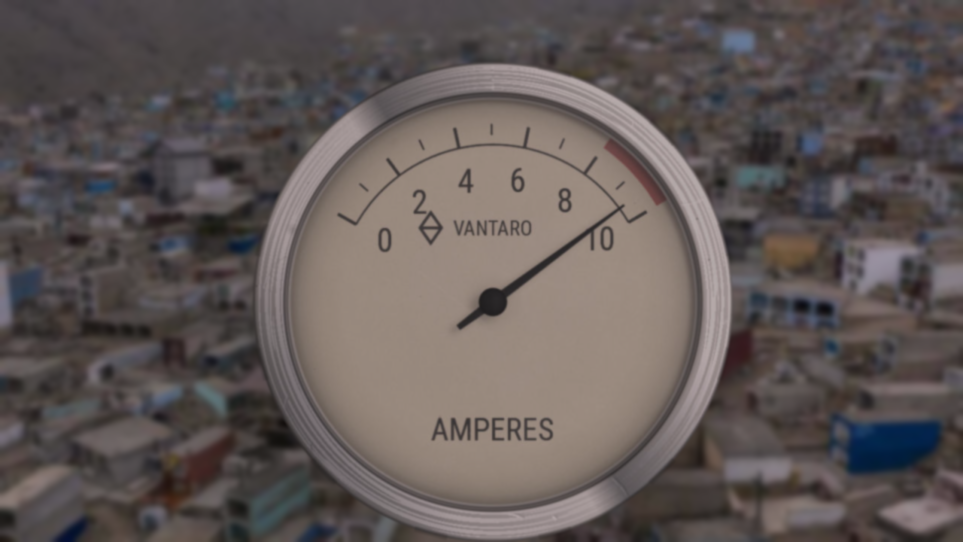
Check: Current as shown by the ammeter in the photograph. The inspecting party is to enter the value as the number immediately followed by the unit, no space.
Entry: 9.5A
